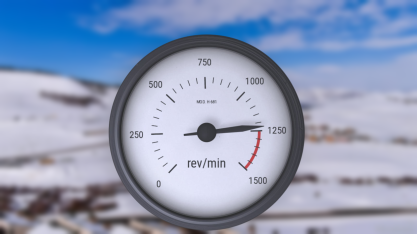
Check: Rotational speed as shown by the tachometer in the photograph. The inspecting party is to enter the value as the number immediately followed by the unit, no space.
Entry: 1225rpm
